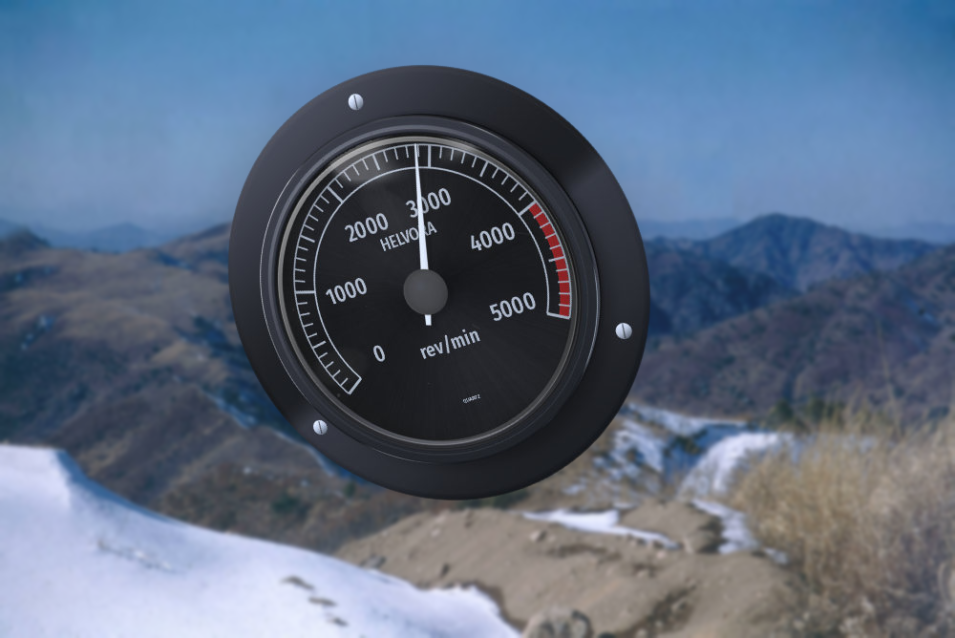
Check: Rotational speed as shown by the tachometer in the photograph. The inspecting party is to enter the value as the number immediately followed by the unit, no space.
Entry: 2900rpm
